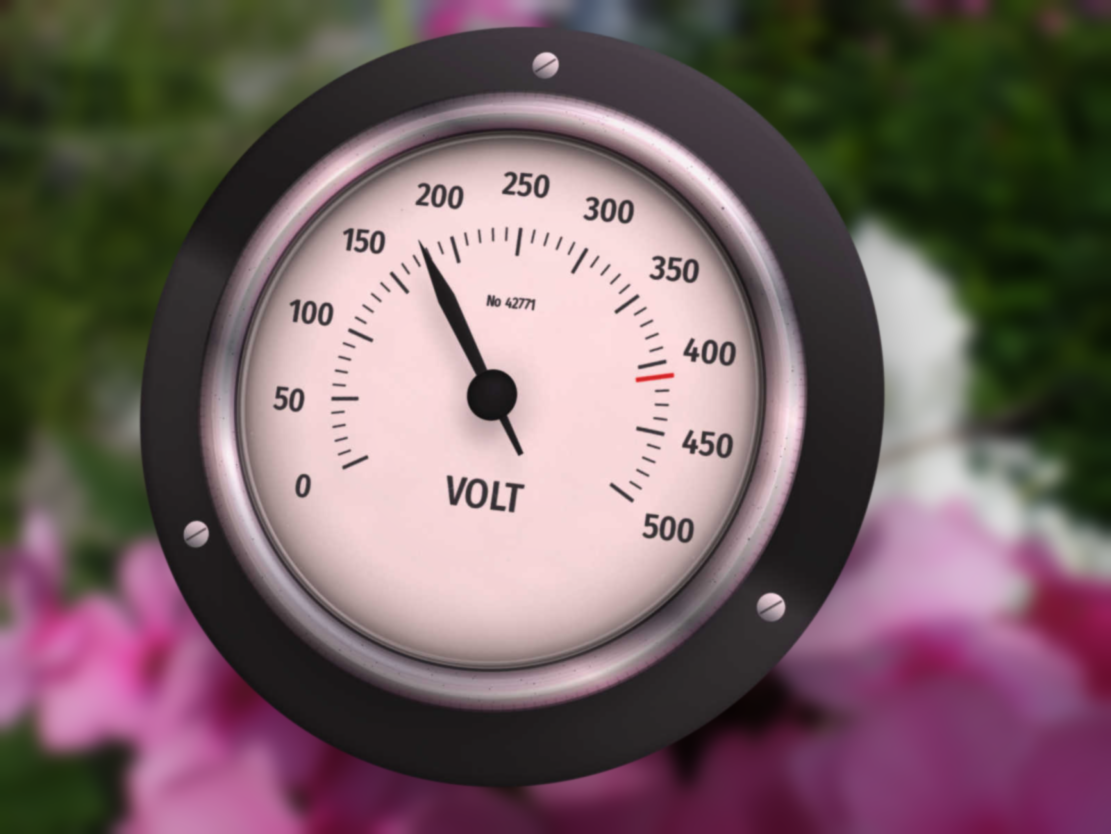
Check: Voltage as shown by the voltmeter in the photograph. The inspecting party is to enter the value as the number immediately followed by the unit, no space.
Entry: 180V
